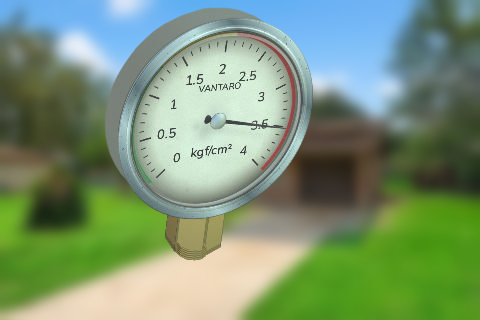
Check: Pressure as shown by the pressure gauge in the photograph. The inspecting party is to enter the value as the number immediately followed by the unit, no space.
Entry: 3.5kg/cm²
